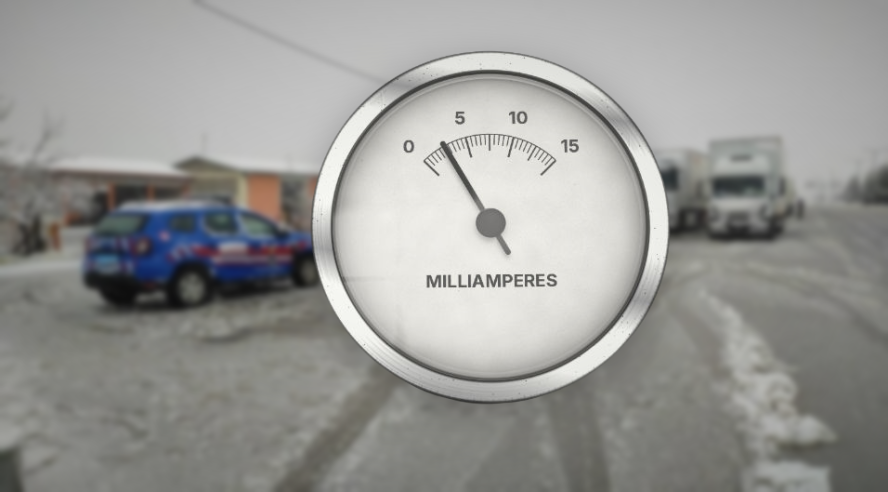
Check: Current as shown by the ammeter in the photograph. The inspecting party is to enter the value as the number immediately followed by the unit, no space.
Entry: 2.5mA
